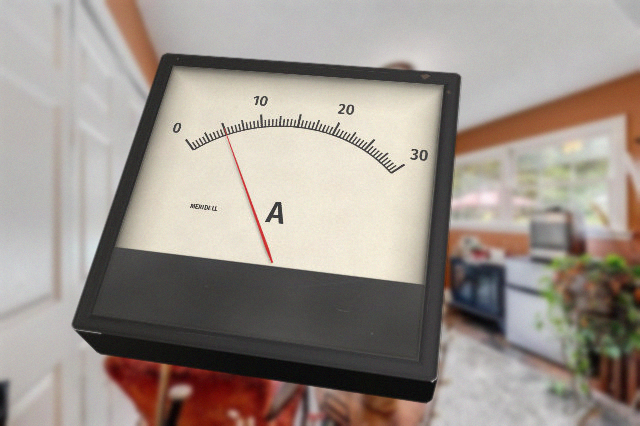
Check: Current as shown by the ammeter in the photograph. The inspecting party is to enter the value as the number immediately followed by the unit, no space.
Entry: 5A
